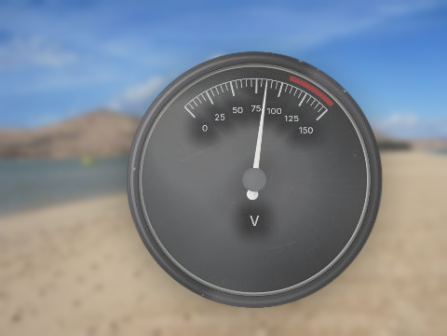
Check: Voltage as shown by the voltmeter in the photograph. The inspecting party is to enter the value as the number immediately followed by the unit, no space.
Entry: 85V
